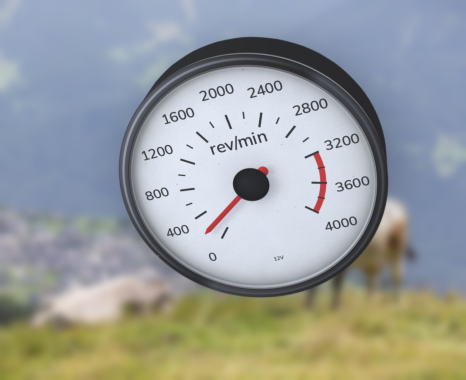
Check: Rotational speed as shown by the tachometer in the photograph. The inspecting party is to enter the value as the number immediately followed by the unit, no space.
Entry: 200rpm
